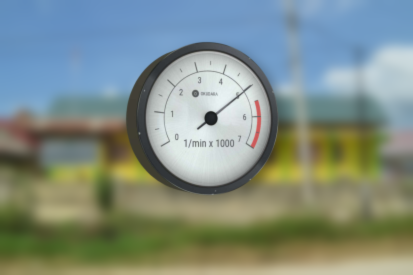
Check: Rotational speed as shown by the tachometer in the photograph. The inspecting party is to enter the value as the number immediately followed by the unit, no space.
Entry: 5000rpm
